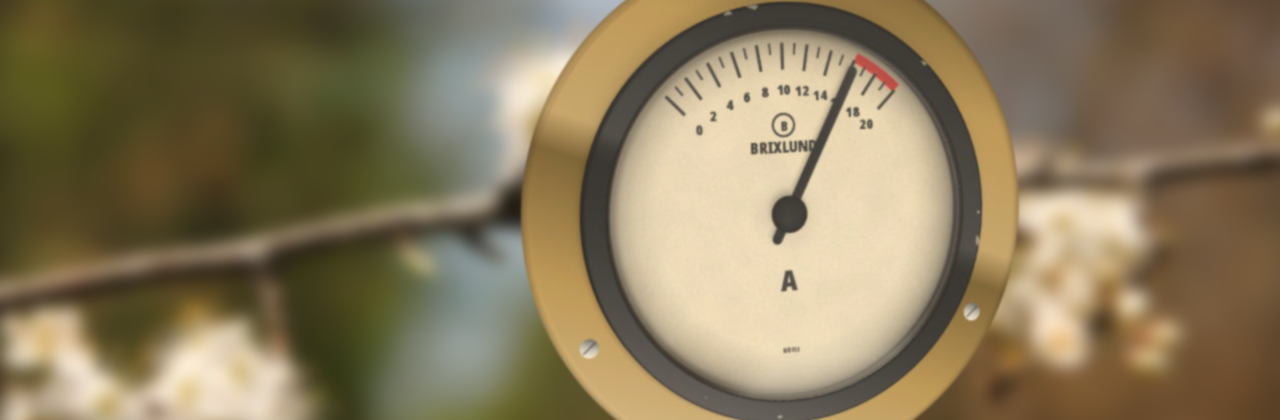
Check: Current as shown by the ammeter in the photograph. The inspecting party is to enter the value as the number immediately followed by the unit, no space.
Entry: 16A
